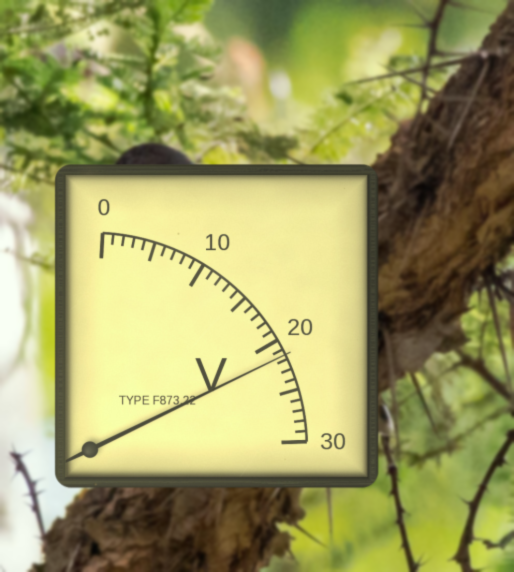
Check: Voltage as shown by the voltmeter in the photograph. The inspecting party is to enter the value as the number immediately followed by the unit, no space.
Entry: 21.5V
